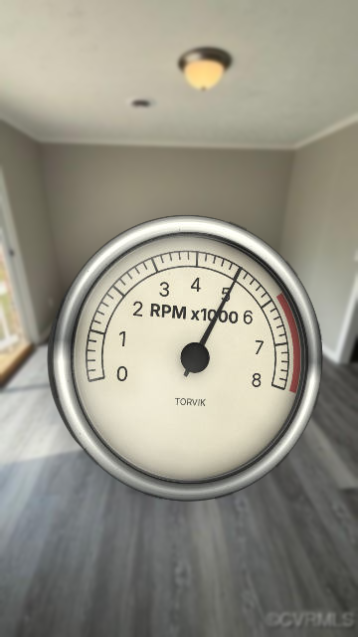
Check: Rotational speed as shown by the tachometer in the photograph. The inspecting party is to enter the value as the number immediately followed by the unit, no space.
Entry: 5000rpm
